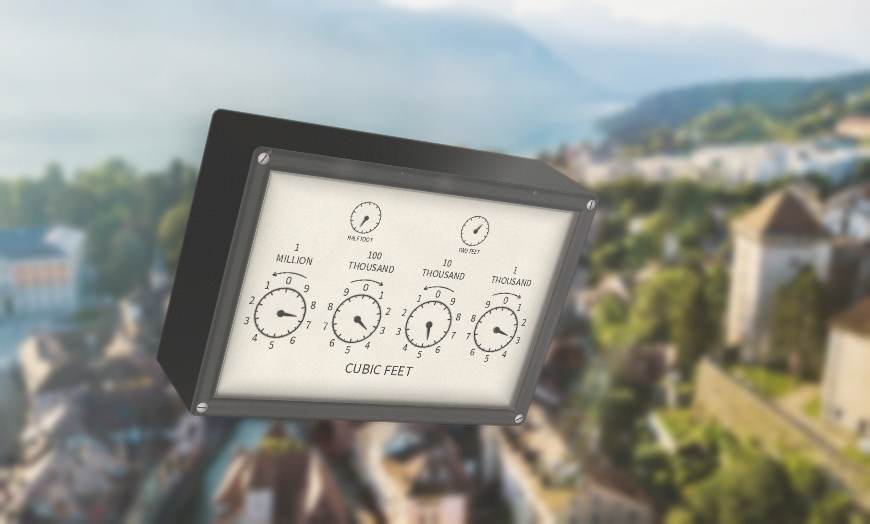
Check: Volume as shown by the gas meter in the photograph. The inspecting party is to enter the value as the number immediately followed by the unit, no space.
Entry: 735300ft³
